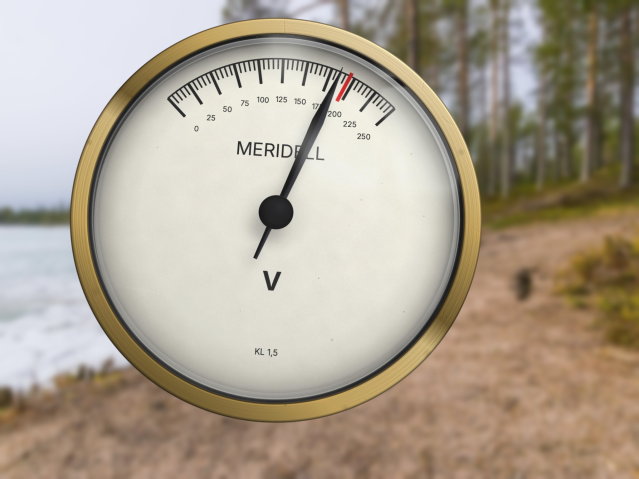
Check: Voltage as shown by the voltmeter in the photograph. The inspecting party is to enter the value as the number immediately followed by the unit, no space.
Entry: 185V
